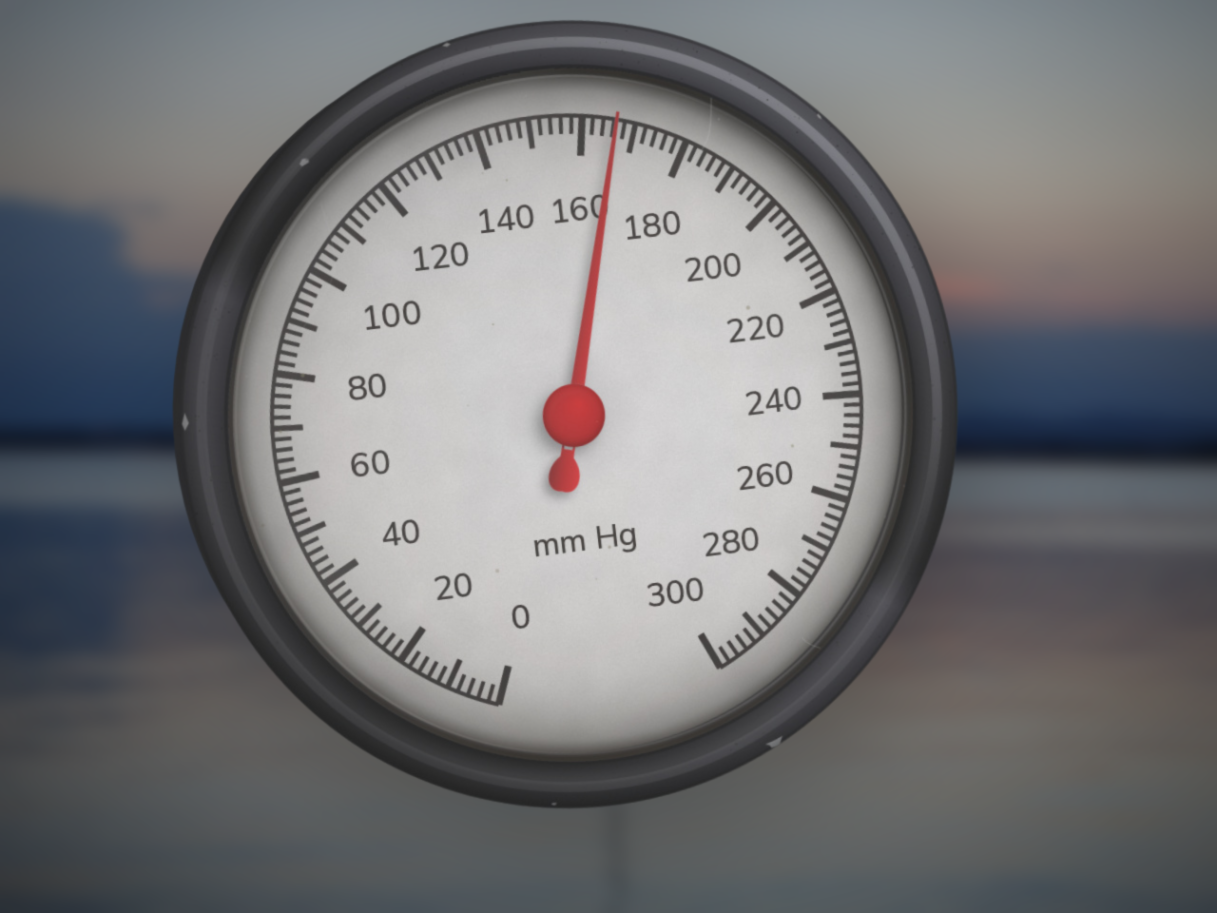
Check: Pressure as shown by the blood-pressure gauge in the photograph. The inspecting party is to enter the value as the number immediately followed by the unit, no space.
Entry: 166mmHg
